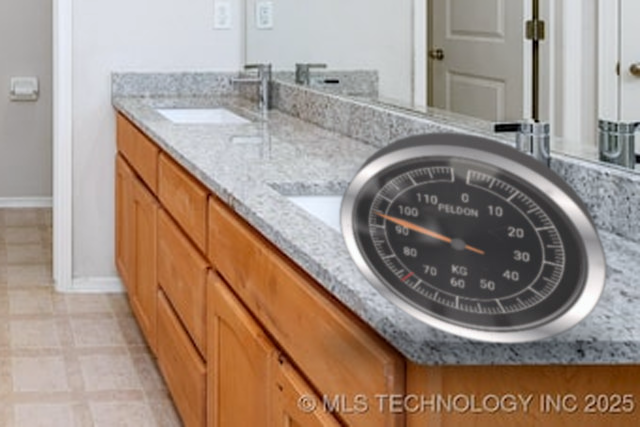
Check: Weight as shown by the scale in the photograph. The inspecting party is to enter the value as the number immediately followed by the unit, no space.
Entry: 95kg
